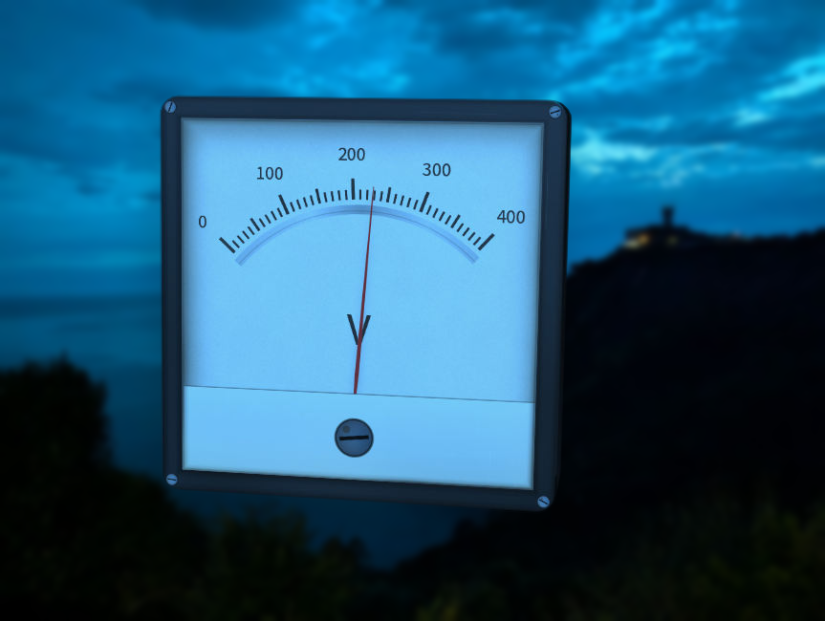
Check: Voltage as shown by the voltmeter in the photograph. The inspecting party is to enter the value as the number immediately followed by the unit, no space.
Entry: 230V
